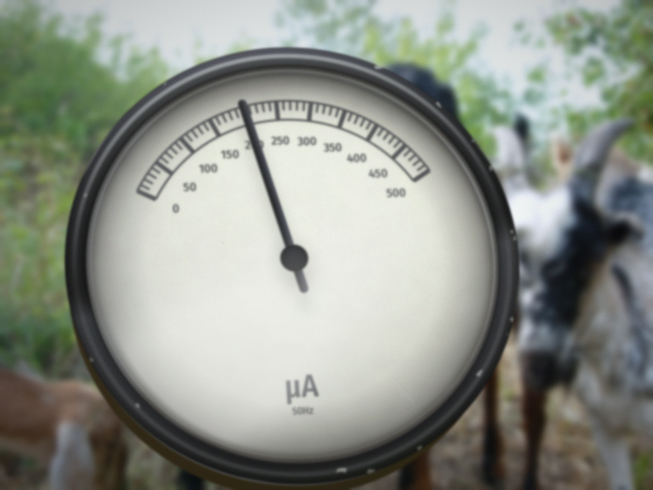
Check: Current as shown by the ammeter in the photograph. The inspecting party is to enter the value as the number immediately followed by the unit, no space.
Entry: 200µA
